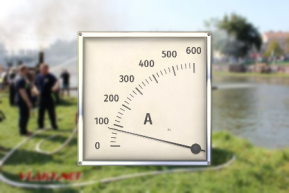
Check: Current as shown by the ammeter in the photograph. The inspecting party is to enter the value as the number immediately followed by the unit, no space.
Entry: 80A
